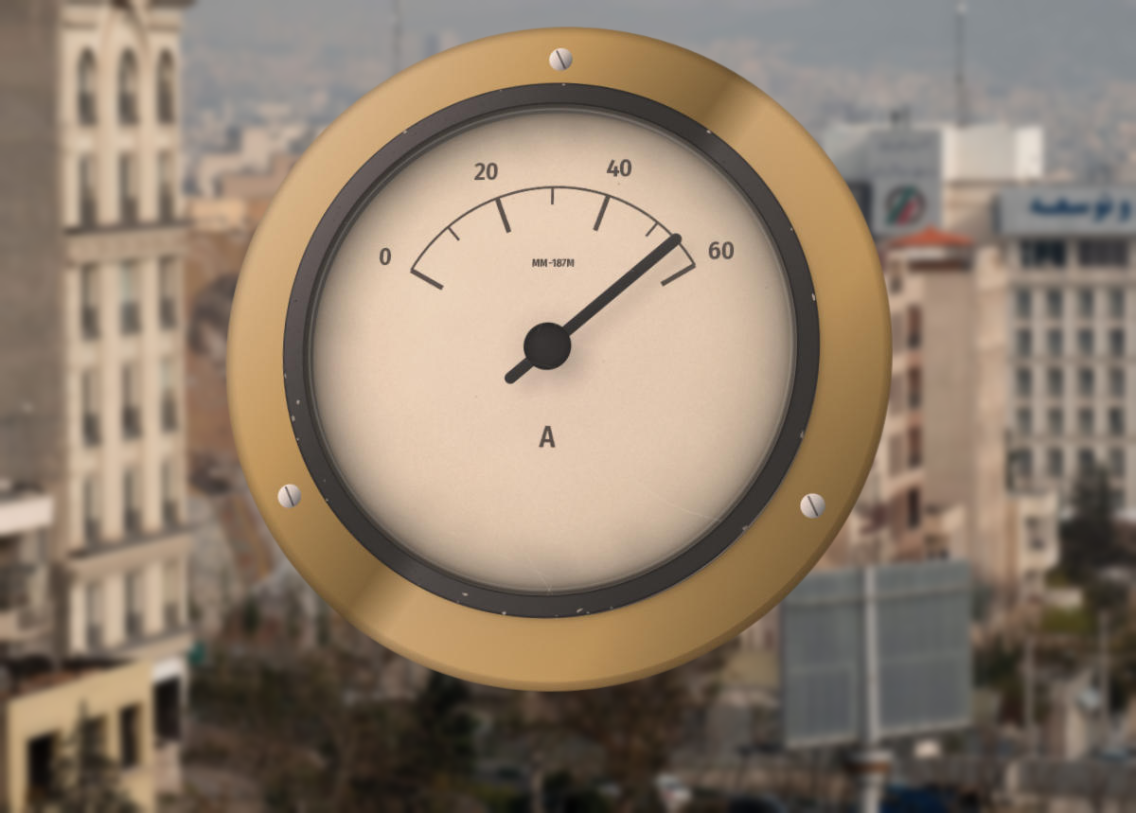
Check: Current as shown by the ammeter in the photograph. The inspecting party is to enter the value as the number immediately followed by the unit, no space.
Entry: 55A
